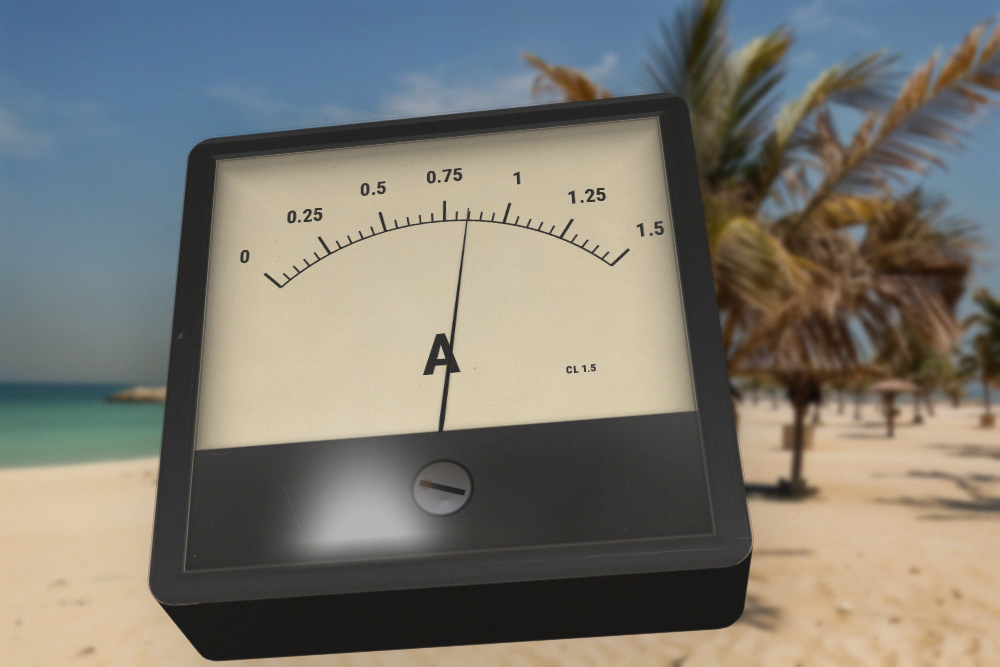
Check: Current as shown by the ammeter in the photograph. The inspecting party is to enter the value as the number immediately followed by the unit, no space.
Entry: 0.85A
